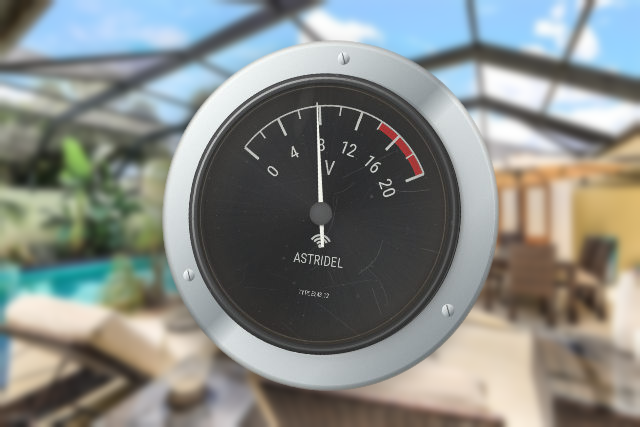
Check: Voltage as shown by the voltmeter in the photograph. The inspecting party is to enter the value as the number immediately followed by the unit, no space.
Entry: 8V
